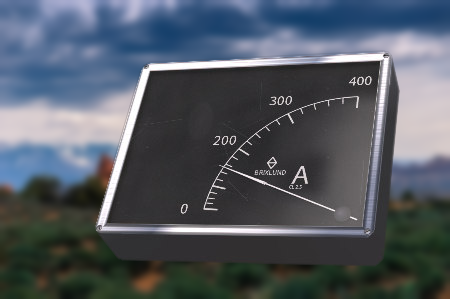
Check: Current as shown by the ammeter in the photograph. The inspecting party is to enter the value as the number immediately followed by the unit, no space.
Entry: 150A
